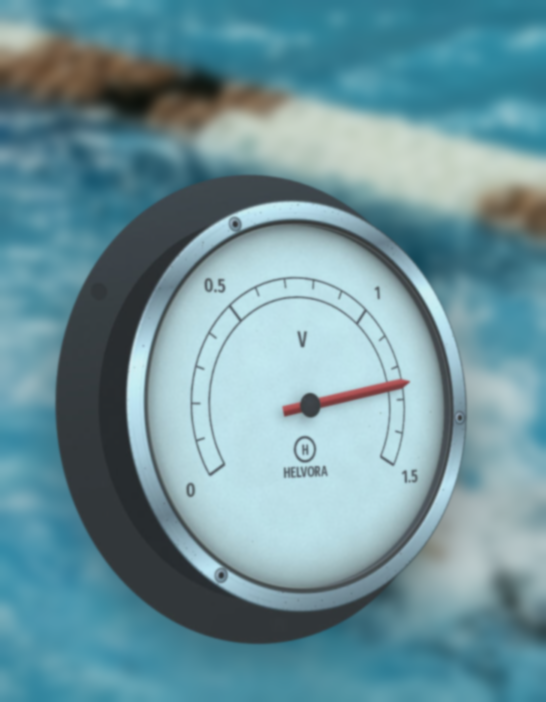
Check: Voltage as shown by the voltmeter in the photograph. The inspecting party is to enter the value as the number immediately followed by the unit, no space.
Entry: 1.25V
